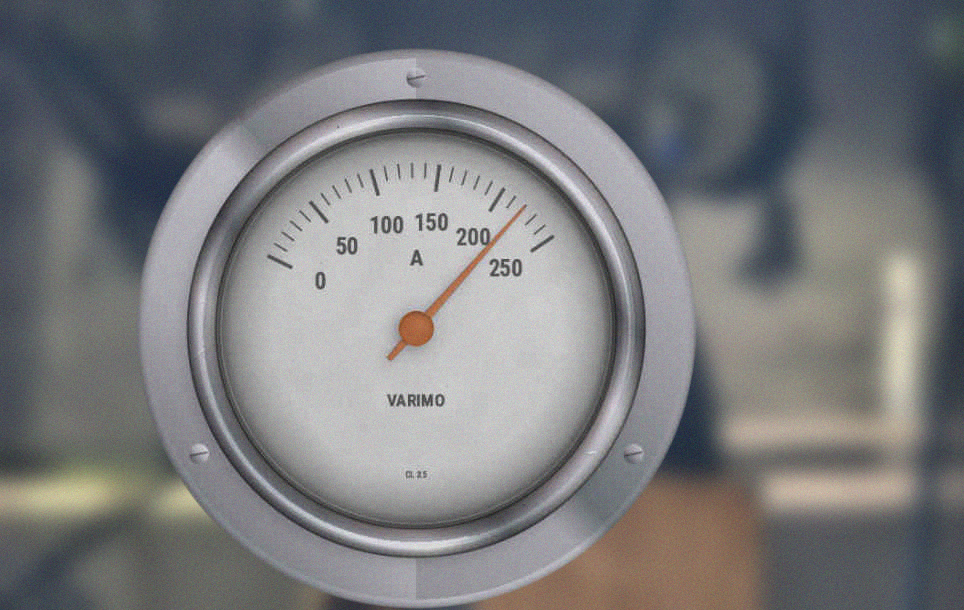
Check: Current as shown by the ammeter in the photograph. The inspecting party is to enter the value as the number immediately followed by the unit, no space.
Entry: 220A
